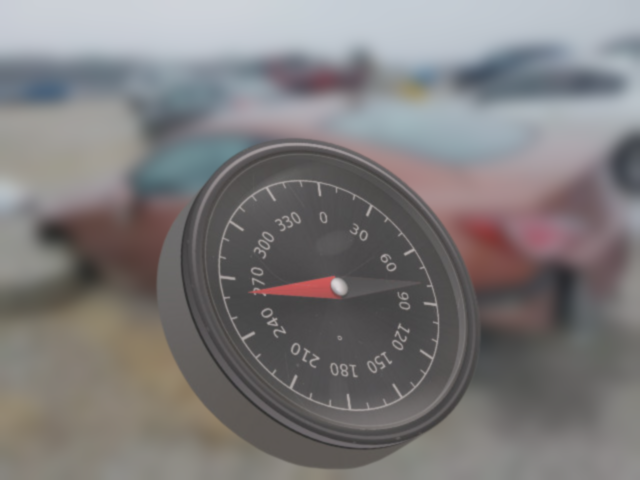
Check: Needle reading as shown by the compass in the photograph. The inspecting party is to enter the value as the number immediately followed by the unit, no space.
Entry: 260°
